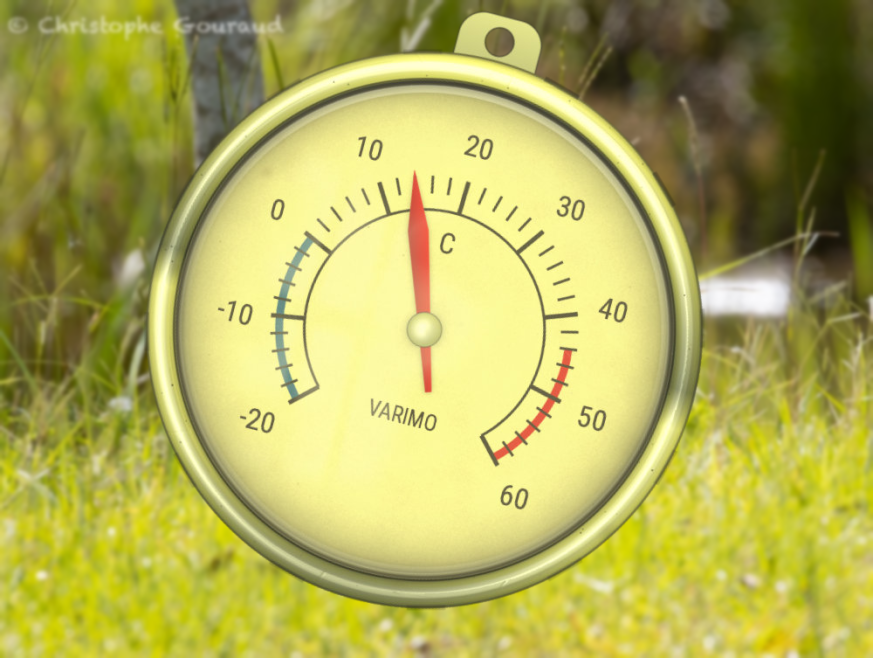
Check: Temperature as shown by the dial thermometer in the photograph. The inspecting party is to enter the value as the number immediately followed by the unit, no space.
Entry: 14°C
